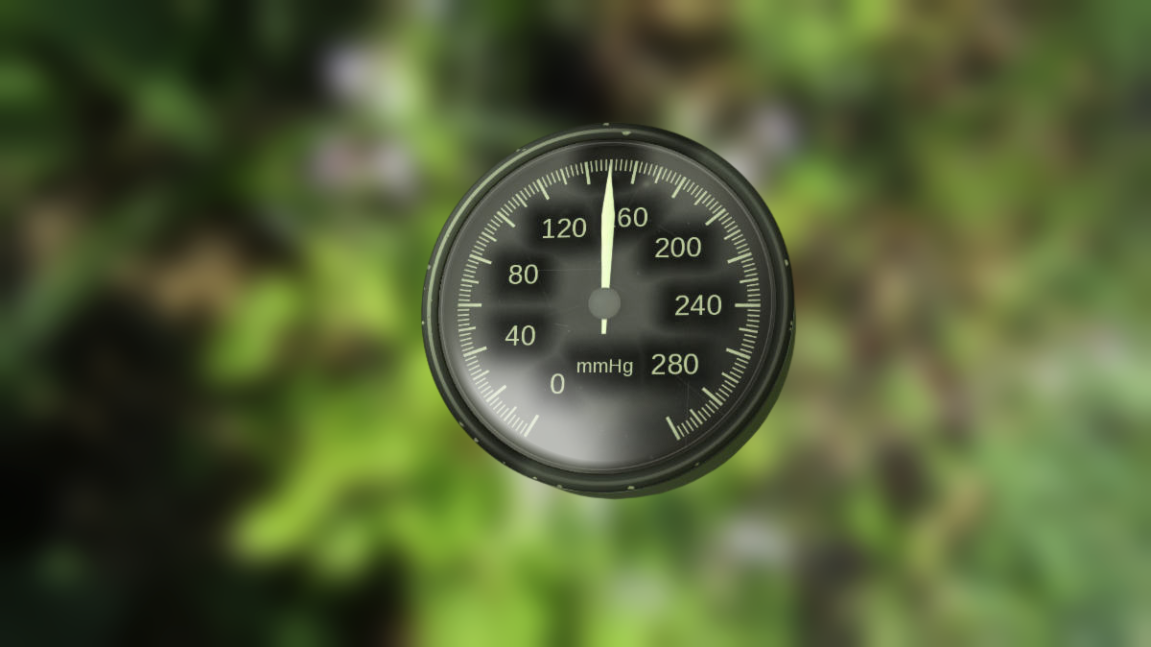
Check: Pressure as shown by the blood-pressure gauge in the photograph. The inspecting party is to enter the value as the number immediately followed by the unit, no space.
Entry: 150mmHg
